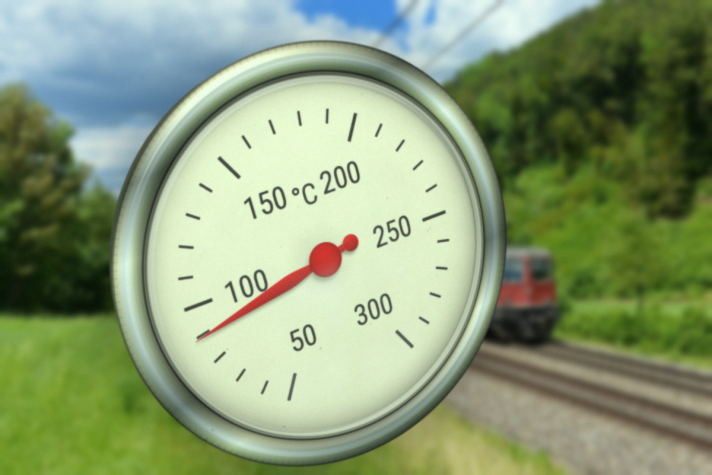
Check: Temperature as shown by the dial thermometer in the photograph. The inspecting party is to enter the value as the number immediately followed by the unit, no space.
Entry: 90°C
